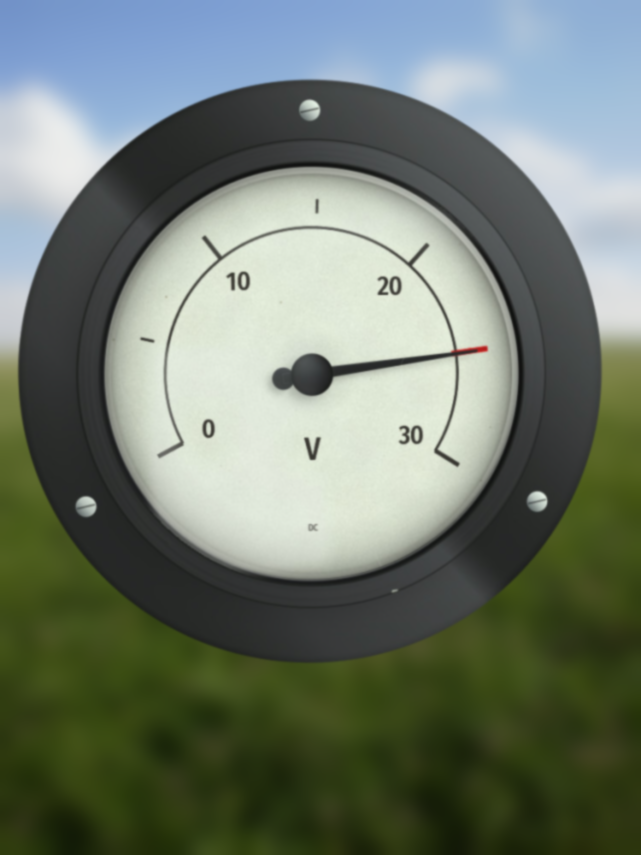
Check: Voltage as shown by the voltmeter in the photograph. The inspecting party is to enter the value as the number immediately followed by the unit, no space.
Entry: 25V
